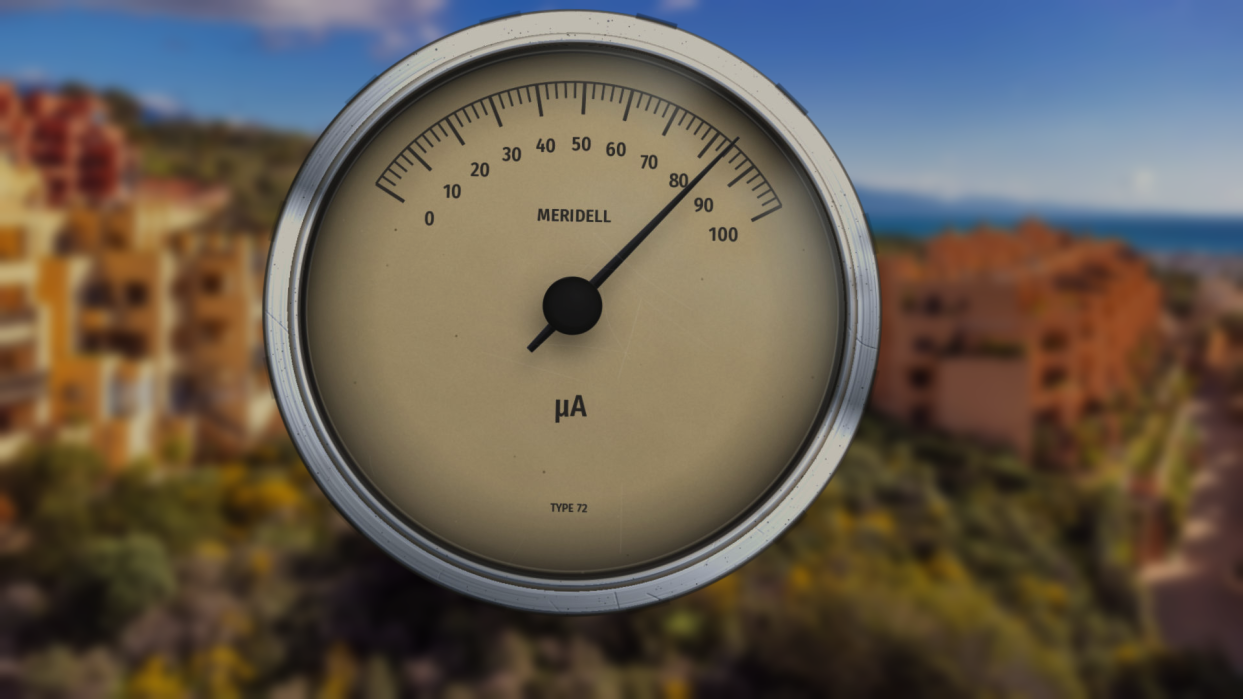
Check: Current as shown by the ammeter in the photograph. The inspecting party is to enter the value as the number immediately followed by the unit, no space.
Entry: 84µA
